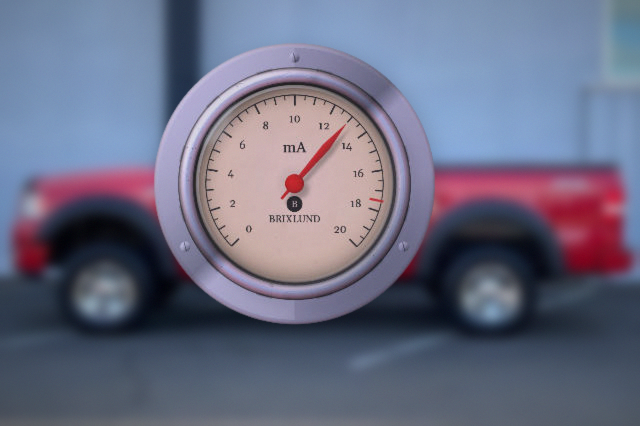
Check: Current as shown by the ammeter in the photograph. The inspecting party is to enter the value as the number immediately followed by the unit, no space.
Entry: 13mA
